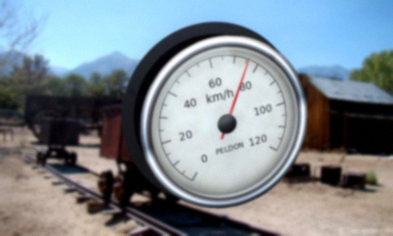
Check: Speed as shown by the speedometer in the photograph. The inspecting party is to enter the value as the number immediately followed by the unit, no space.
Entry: 75km/h
